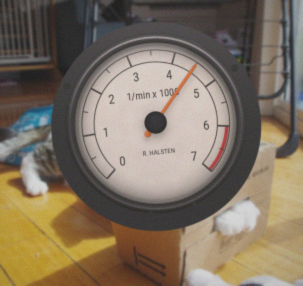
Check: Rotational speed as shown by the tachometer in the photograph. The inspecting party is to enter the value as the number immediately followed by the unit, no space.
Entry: 4500rpm
